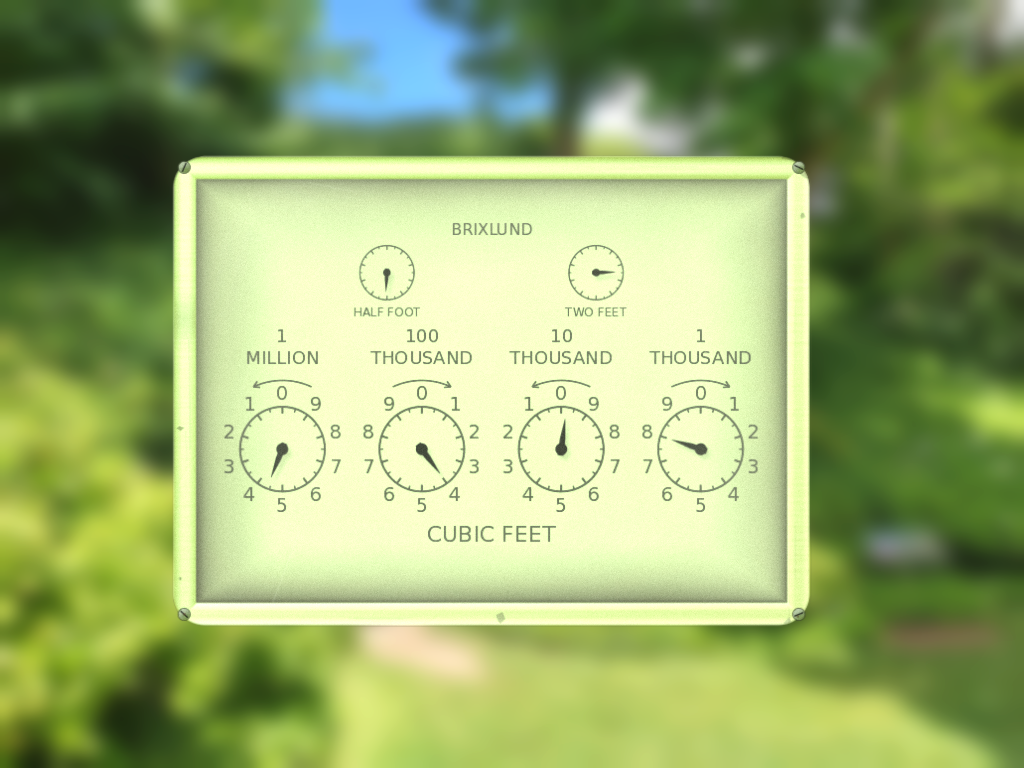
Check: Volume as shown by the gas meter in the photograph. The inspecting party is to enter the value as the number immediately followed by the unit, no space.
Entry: 439800ft³
